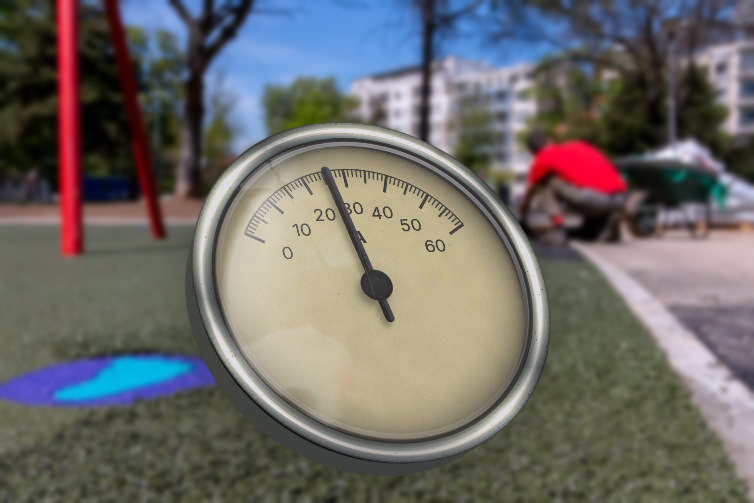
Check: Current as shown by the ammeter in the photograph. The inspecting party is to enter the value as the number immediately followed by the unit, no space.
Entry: 25A
